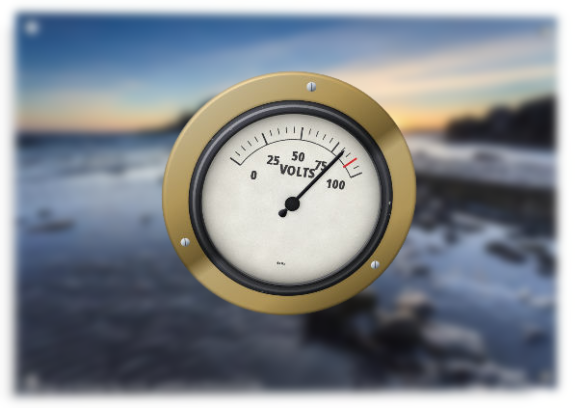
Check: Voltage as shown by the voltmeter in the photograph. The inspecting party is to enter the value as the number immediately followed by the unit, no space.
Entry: 80V
